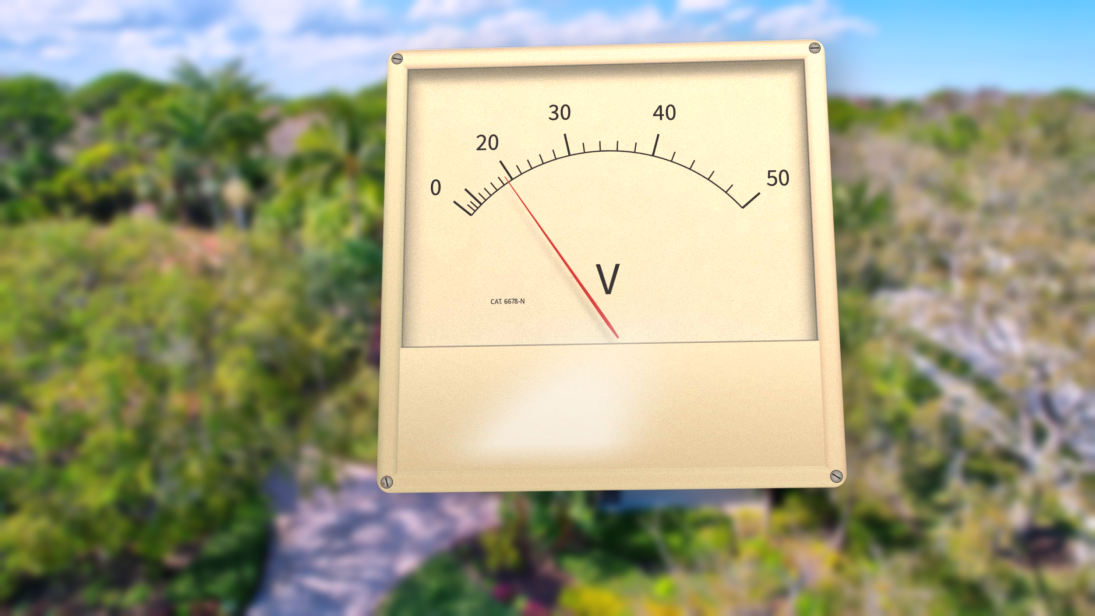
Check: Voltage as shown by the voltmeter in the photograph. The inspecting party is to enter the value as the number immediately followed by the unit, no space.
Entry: 19V
